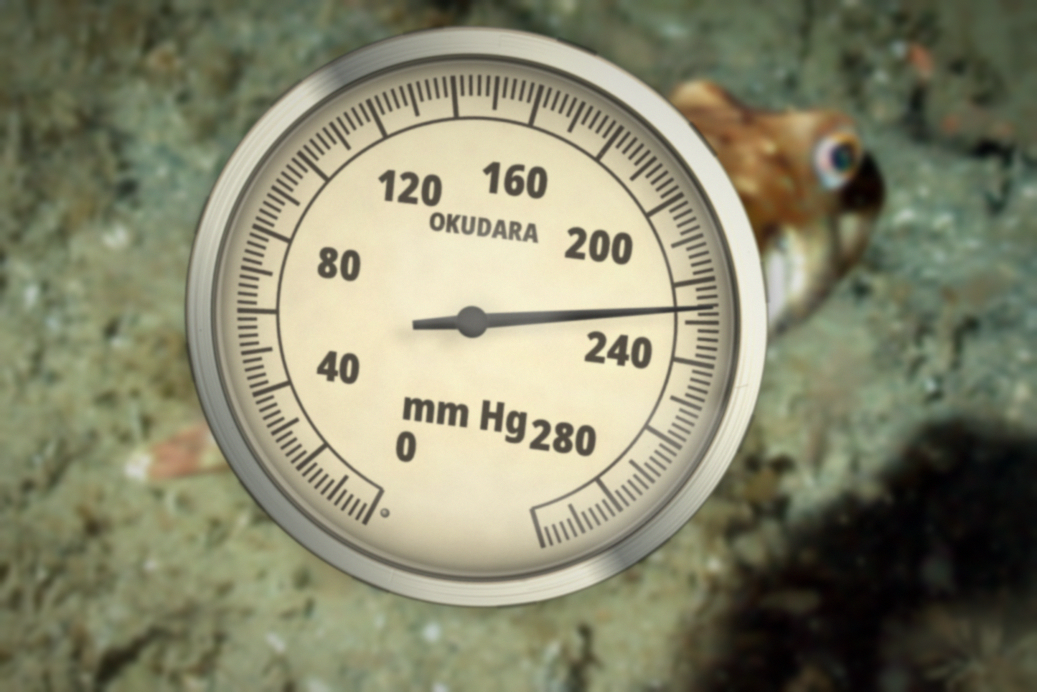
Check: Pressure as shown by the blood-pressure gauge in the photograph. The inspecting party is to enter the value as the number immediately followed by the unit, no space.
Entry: 226mmHg
